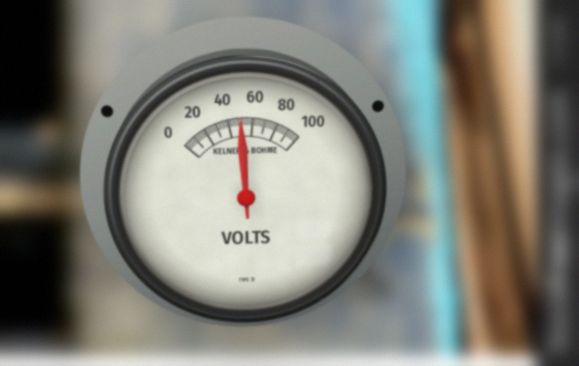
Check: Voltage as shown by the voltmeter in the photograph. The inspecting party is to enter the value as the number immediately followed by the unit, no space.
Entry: 50V
